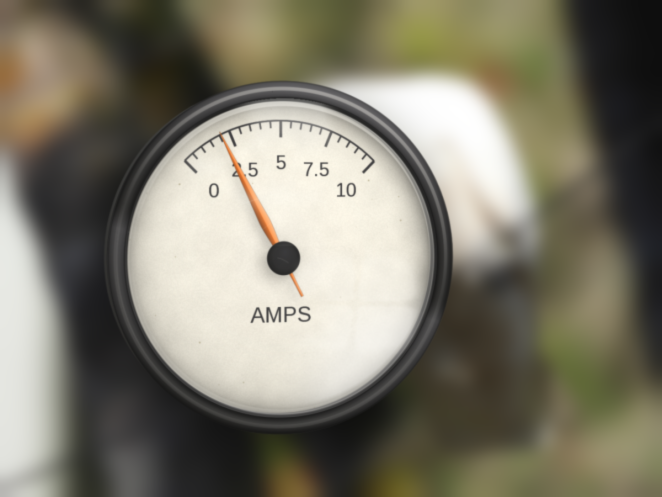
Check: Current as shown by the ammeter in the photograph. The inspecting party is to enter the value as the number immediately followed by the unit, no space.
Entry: 2A
